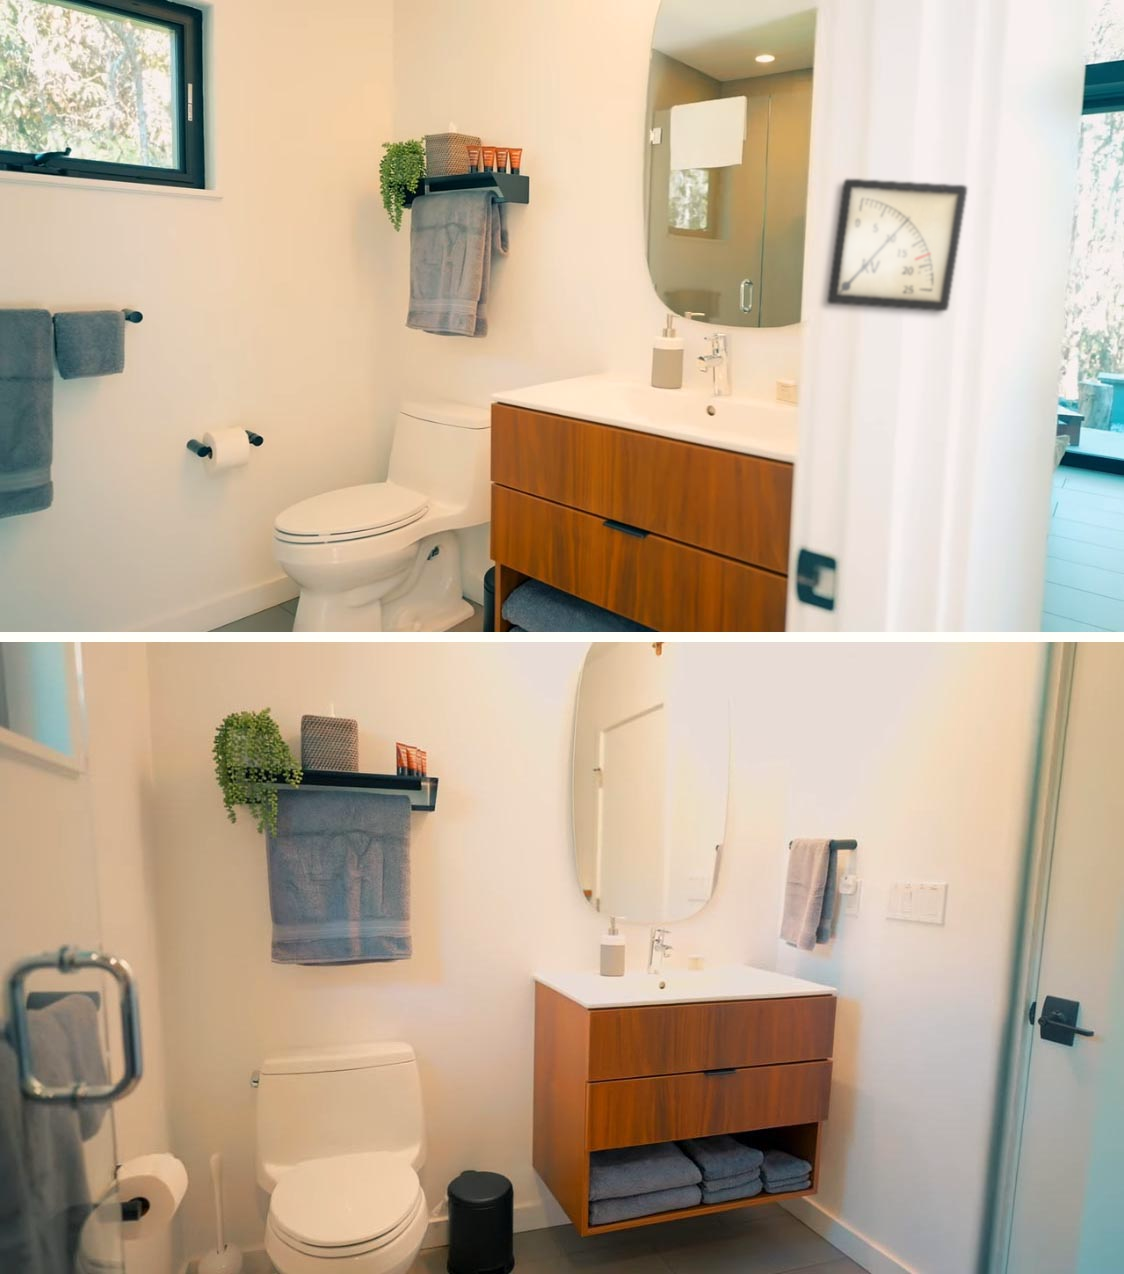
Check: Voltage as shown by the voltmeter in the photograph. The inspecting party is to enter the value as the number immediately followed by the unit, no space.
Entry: 10kV
